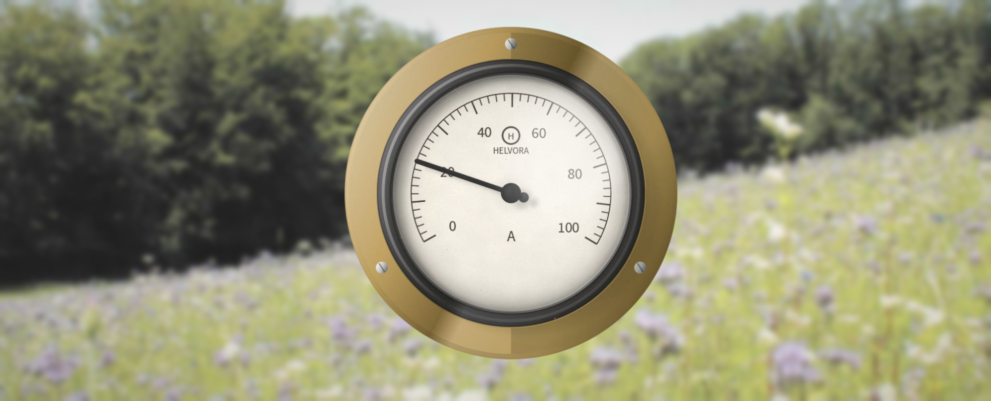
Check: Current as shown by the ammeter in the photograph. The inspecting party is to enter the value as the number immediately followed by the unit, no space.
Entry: 20A
